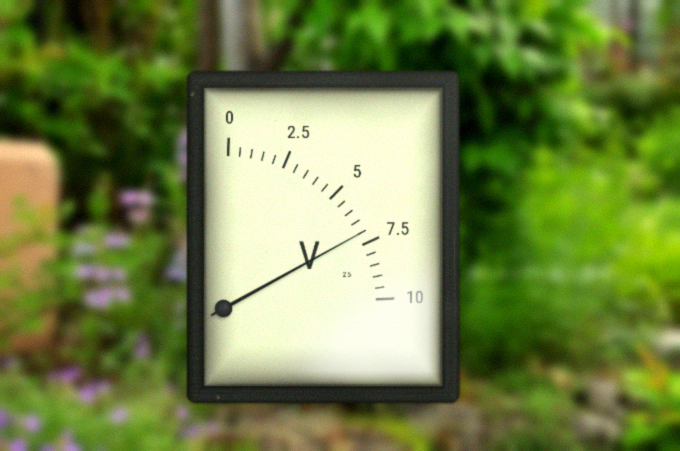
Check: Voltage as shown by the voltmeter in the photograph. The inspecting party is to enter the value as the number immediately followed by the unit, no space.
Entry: 7V
